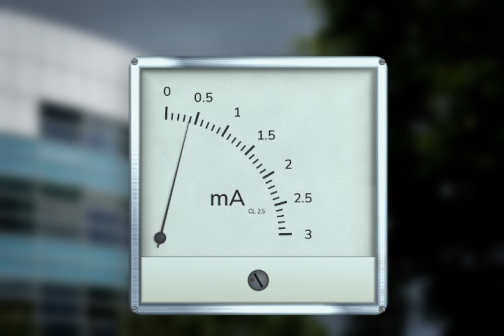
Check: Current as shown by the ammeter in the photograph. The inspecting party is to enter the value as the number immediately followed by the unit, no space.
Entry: 0.4mA
